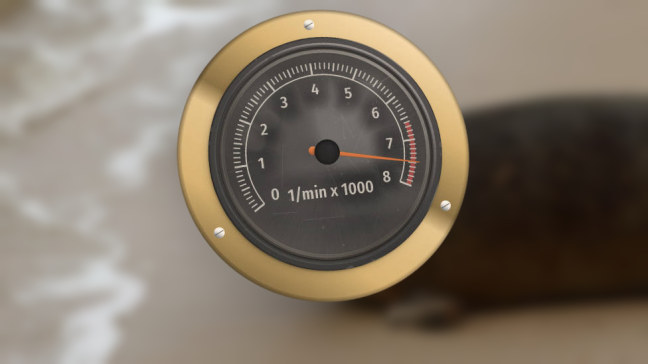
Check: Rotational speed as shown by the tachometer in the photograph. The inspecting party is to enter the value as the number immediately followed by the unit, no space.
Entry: 7500rpm
